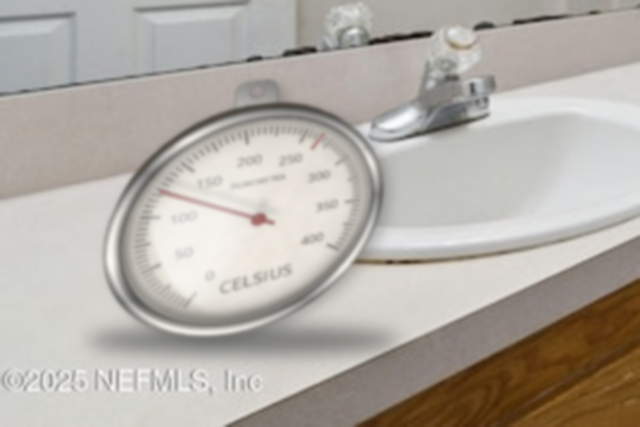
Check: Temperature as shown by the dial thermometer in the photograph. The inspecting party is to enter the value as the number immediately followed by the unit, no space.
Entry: 125°C
